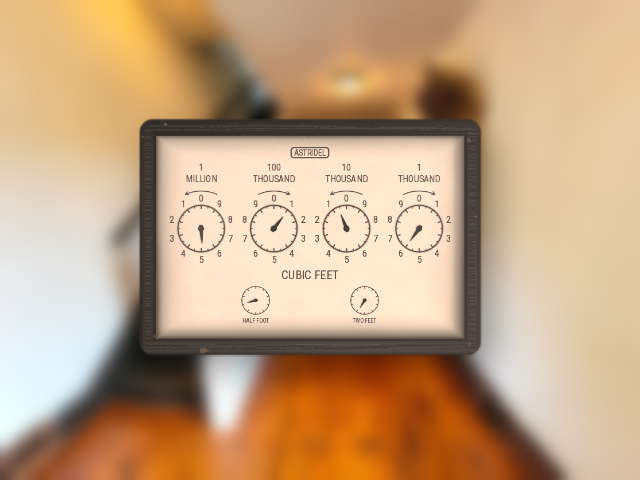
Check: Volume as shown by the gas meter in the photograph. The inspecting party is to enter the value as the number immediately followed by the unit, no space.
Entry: 510600ft³
